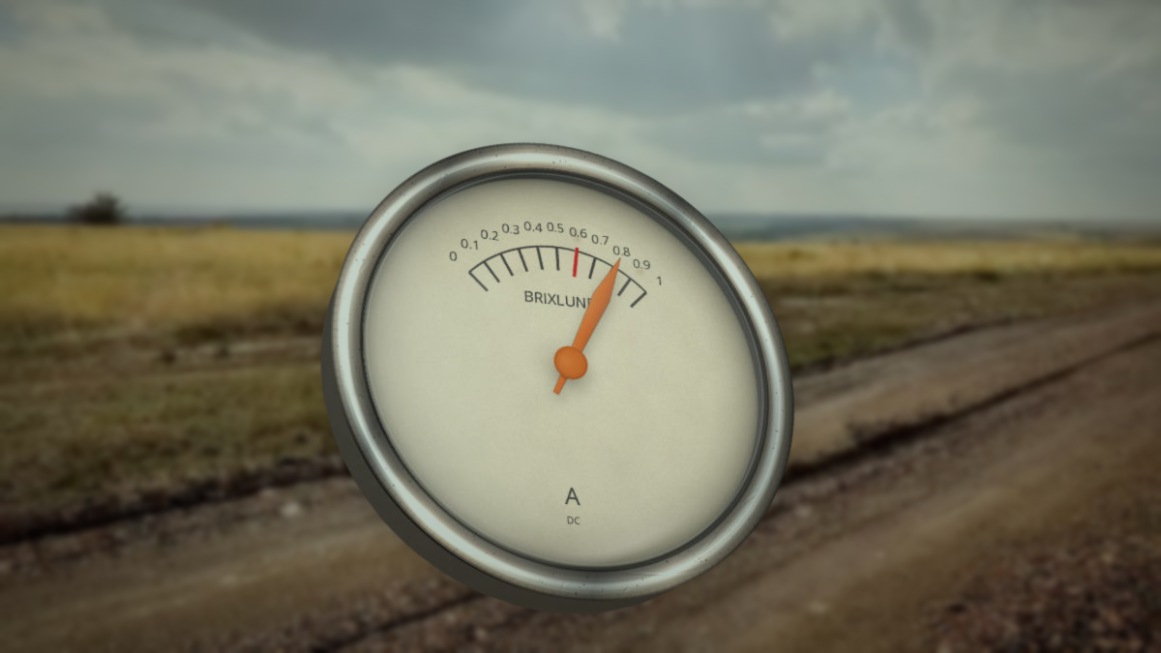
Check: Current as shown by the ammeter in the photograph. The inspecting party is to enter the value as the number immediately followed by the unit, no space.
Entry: 0.8A
